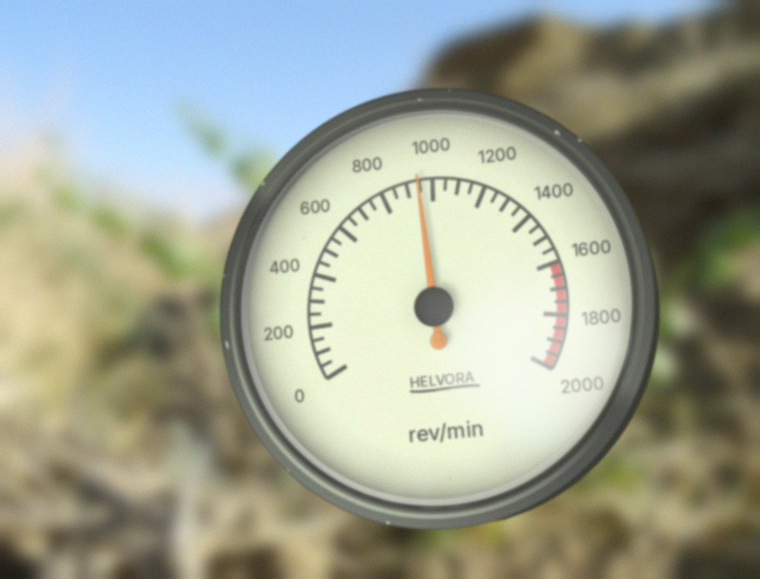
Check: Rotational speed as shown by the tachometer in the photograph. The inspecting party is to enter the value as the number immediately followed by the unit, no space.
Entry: 950rpm
